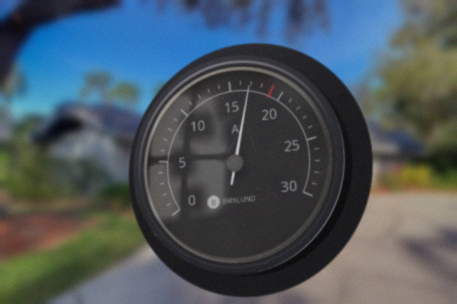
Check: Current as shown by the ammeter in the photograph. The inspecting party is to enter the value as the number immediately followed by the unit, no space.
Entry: 17A
